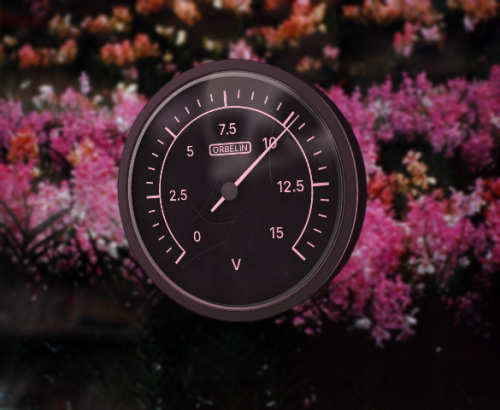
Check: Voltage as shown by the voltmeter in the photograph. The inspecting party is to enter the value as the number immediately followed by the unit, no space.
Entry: 10.25V
